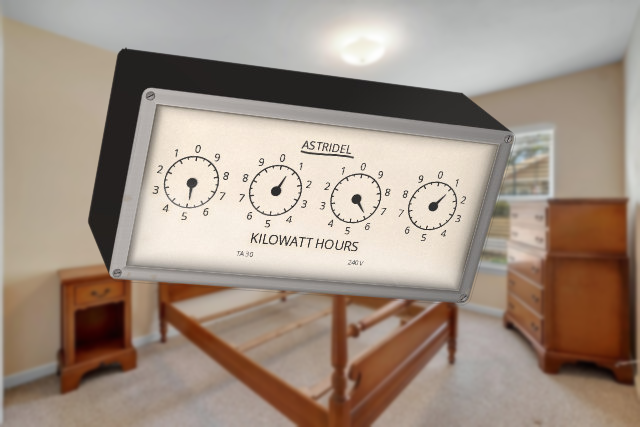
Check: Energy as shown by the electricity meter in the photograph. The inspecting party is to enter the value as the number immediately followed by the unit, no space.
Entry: 5061kWh
